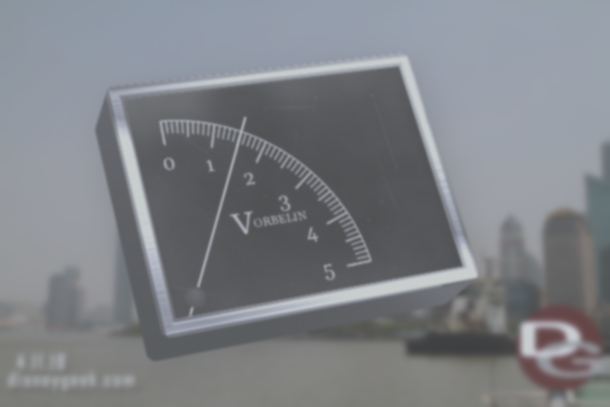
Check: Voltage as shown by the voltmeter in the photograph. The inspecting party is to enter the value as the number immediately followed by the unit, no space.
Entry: 1.5V
